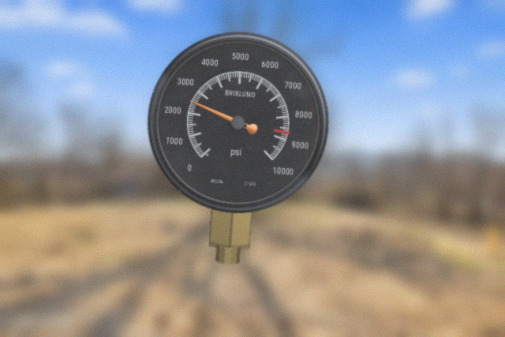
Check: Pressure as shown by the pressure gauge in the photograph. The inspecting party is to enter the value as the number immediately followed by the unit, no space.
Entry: 2500psi
